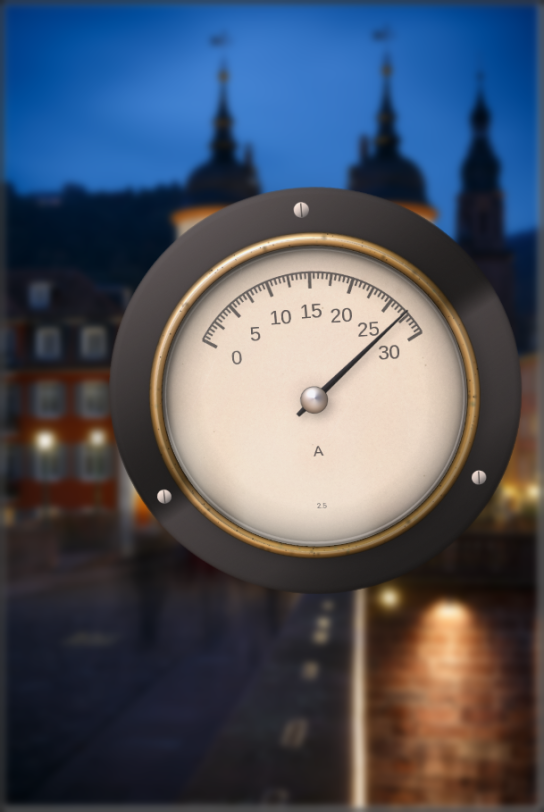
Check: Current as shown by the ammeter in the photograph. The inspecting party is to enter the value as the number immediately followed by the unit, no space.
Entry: 27A
